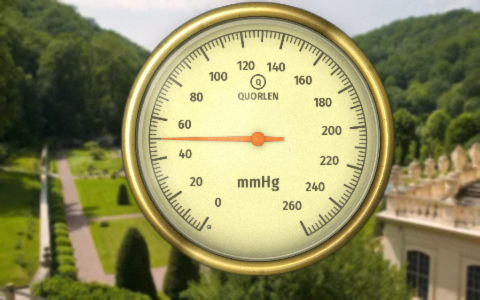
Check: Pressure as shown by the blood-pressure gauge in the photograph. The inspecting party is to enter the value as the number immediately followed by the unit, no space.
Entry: 50mmHg
